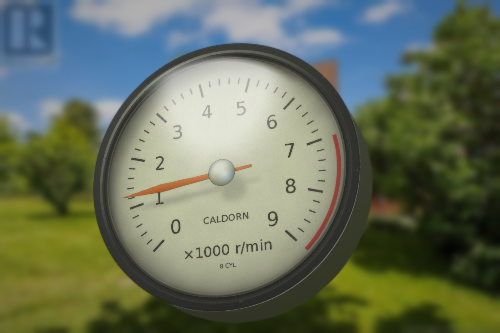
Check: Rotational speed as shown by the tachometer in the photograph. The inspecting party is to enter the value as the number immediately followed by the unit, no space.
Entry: 1200rpm
